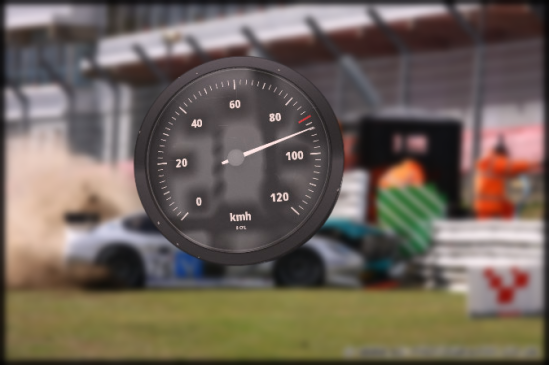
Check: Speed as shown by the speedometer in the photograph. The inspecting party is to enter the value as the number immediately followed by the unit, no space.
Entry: 92km/h
